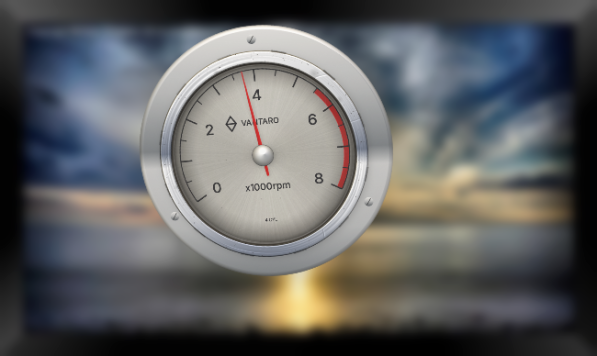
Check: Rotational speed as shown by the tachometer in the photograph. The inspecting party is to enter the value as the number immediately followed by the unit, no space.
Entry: 3750rpm
